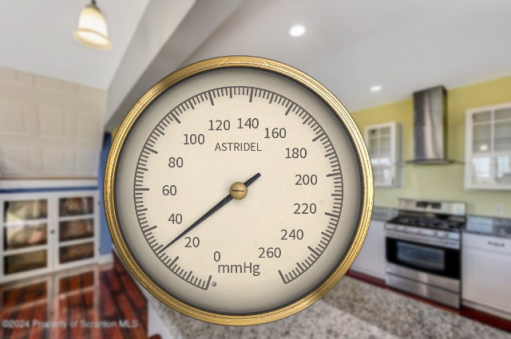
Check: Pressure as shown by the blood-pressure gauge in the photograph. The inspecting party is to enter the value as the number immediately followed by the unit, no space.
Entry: 28mmHg
